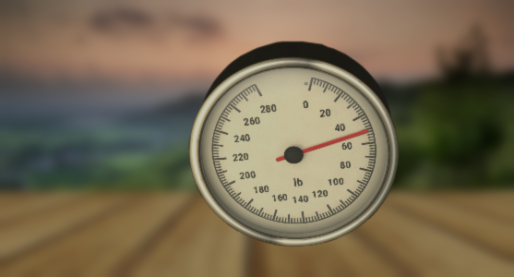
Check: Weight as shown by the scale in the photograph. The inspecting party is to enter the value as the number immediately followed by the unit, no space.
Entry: 50lb
